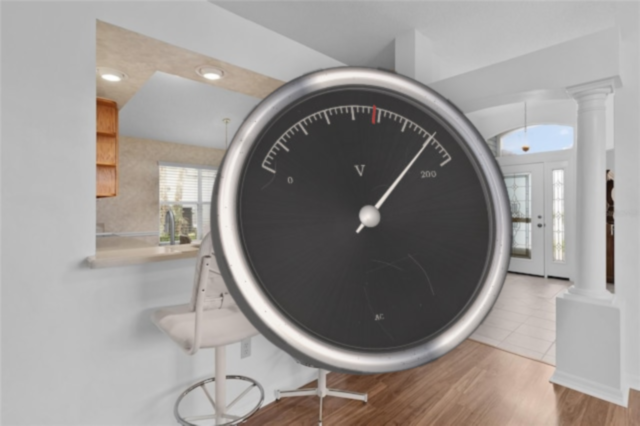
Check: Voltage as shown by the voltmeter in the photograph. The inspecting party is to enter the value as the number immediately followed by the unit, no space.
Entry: 175V
